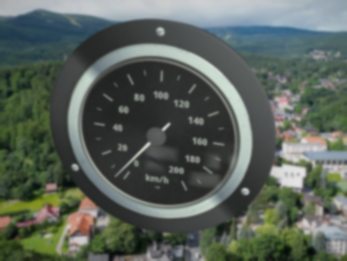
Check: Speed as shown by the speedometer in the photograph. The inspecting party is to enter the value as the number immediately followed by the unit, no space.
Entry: 5km/h
